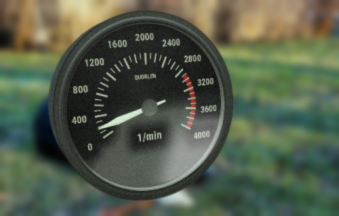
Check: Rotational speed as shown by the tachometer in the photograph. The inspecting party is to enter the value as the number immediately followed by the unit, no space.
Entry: 200rpm
